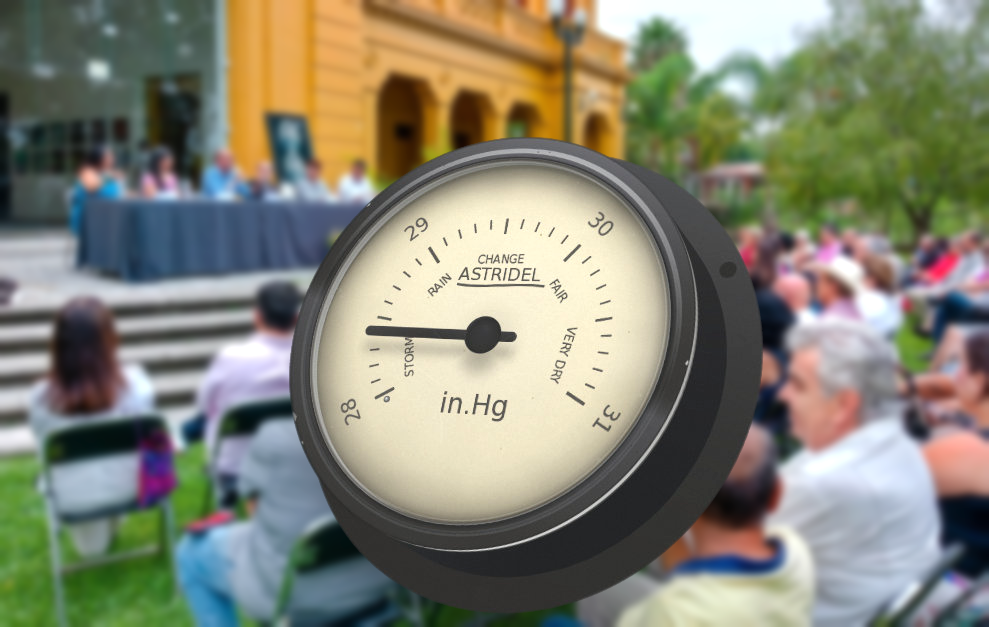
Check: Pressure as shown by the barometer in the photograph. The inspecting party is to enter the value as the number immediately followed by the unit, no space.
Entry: 28.4inHg
